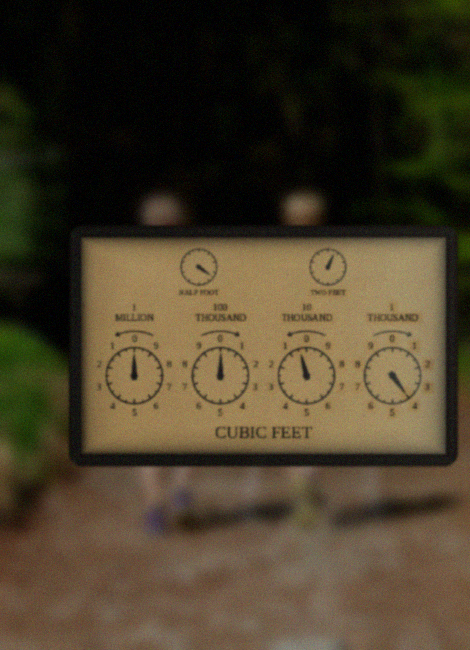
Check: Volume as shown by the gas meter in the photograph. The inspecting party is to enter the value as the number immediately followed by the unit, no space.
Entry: 400ft³
